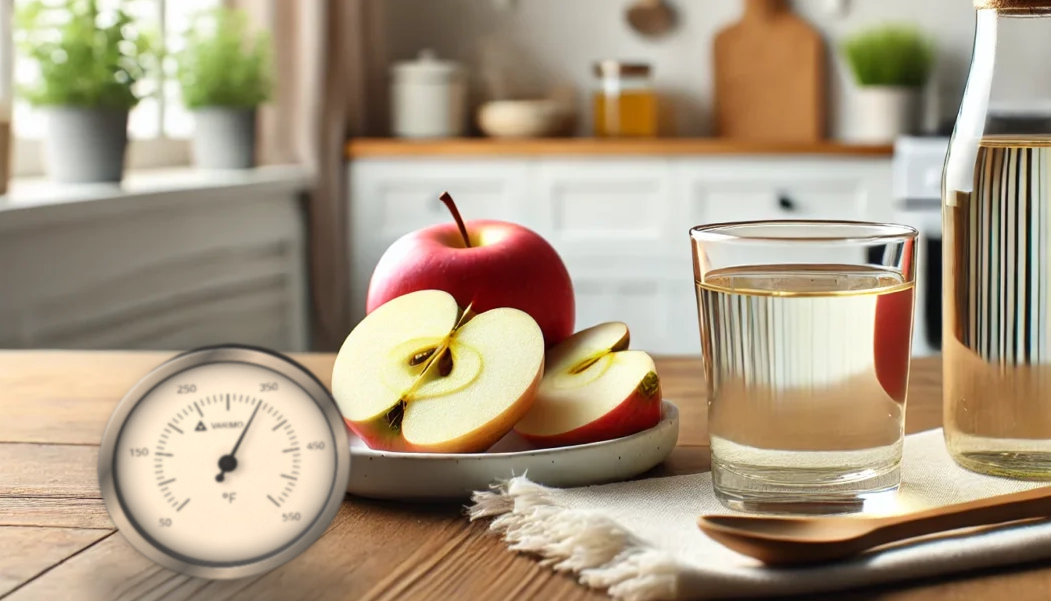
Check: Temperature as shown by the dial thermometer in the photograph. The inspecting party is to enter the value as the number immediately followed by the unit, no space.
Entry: 350°F
